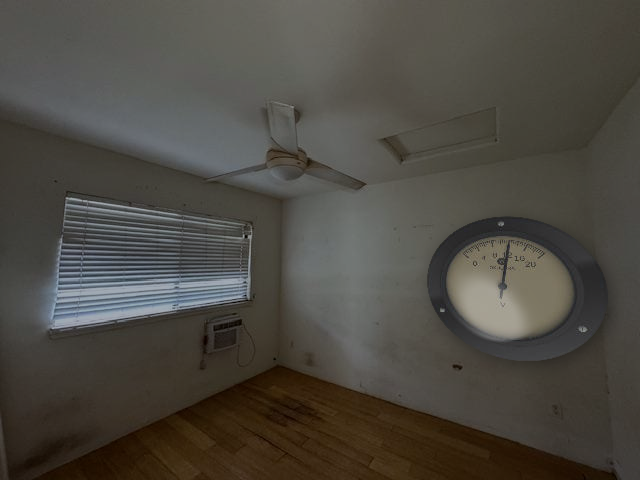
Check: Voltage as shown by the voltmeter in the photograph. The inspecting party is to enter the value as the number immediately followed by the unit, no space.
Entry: 12V
